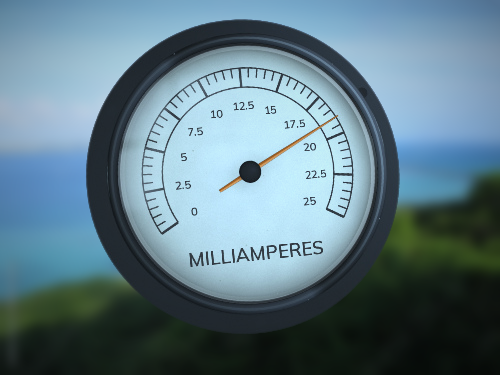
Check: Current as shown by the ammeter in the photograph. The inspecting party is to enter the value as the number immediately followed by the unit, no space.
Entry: 19mA
